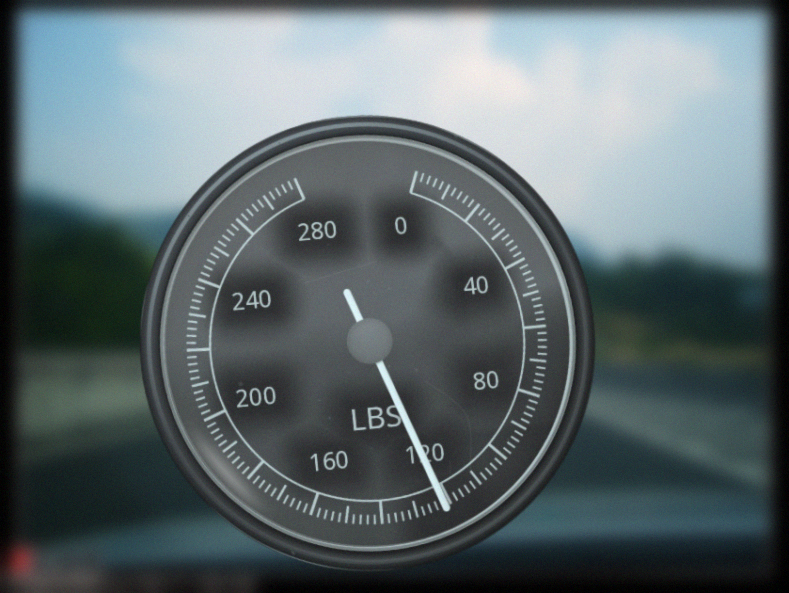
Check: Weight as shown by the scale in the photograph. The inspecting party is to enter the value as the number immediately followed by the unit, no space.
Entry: 122lb
